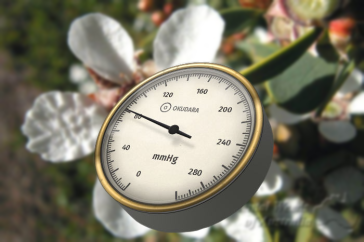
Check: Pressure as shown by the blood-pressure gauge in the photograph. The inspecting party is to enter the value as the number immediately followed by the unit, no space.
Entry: 80mmHg
